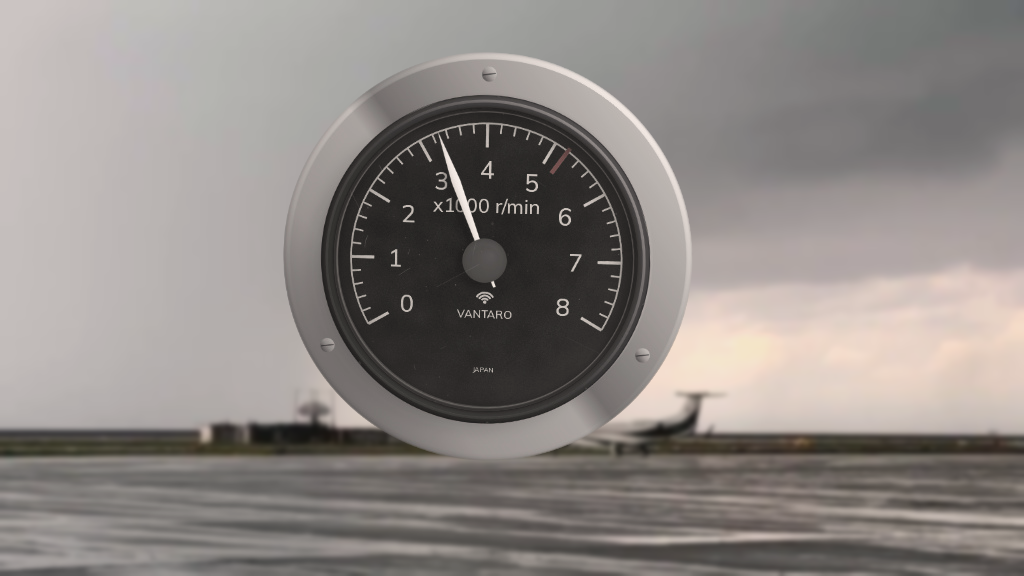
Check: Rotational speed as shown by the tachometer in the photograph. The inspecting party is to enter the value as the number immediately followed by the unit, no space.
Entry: 3300rpm
